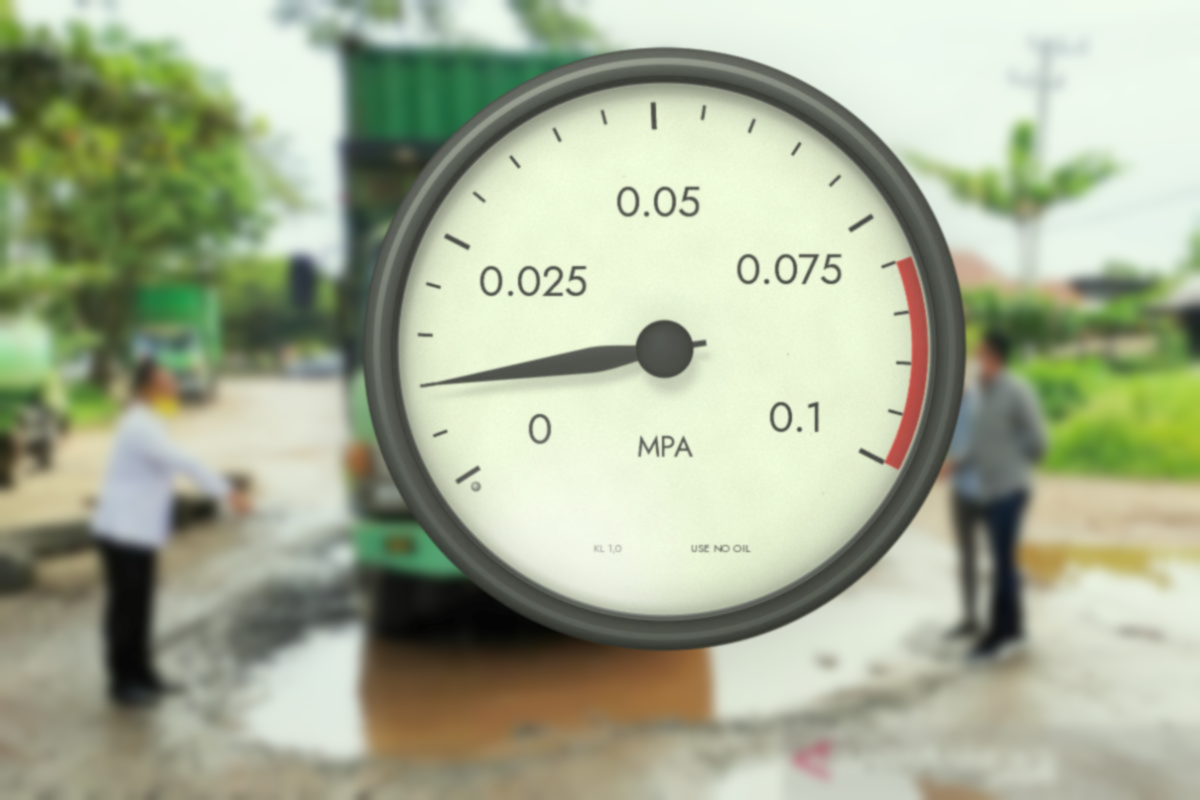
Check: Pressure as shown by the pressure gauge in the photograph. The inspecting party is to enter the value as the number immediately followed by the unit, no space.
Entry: 0.01MPa
